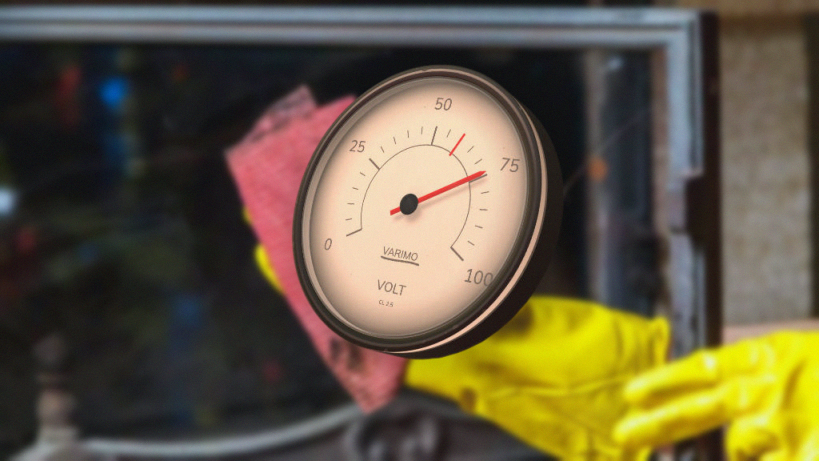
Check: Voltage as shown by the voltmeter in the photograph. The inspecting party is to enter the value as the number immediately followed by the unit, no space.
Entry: 75V
